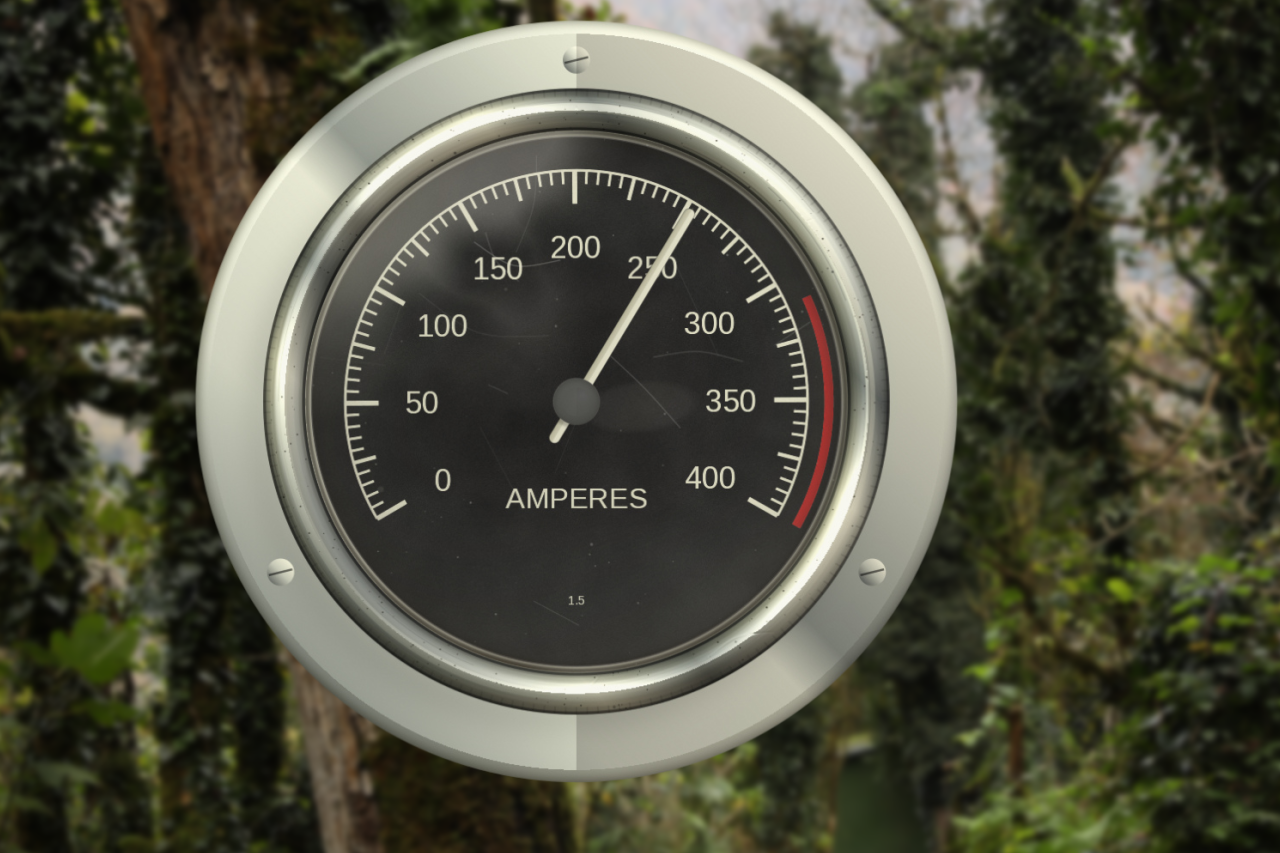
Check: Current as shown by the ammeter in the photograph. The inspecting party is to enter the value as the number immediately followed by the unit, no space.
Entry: 252.5A
